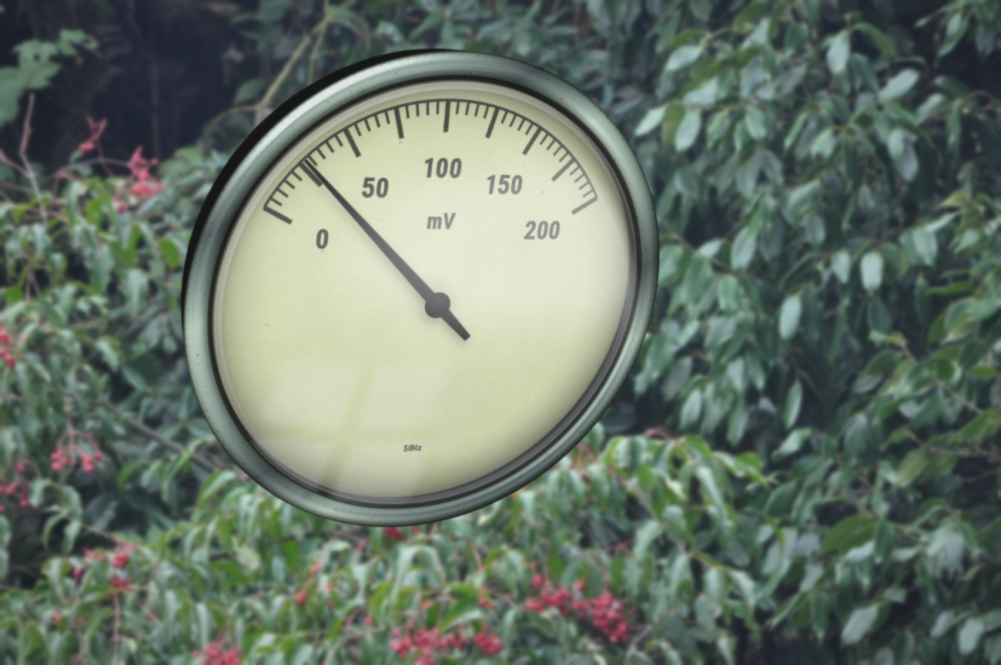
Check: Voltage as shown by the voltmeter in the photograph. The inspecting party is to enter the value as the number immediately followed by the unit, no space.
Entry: 27.5mV
